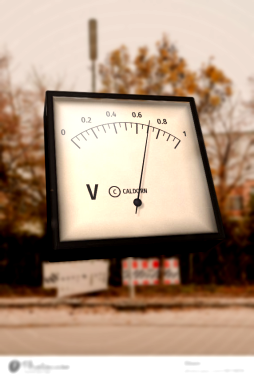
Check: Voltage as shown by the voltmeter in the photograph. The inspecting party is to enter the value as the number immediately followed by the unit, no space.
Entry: 0.7V
